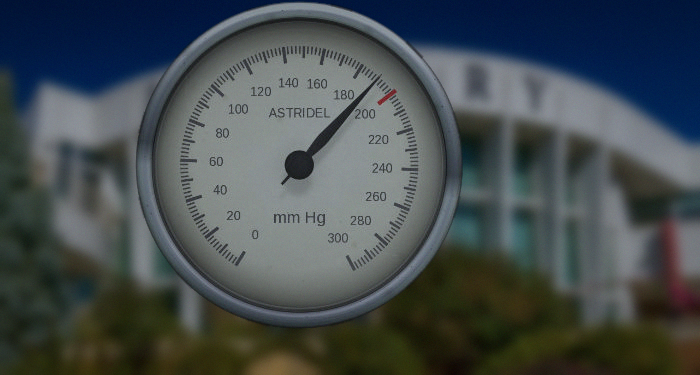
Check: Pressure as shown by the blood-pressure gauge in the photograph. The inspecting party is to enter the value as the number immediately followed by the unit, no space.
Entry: 190mmHg
